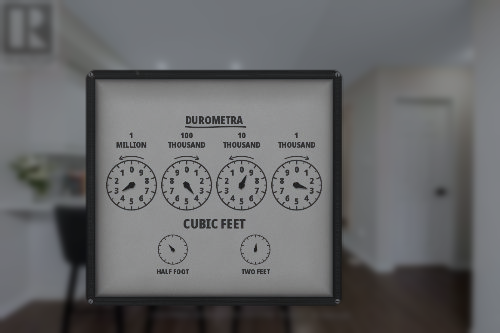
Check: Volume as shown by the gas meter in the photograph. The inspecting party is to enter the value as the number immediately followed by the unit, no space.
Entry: 339300ft³
